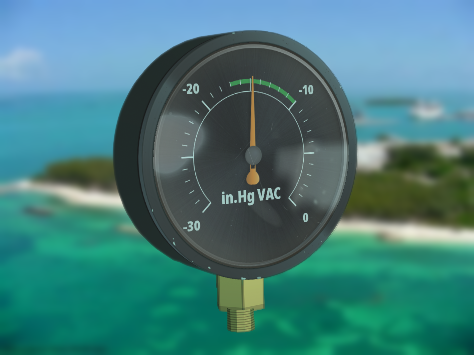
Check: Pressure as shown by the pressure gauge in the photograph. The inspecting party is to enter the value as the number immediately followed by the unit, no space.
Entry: -15inHg
